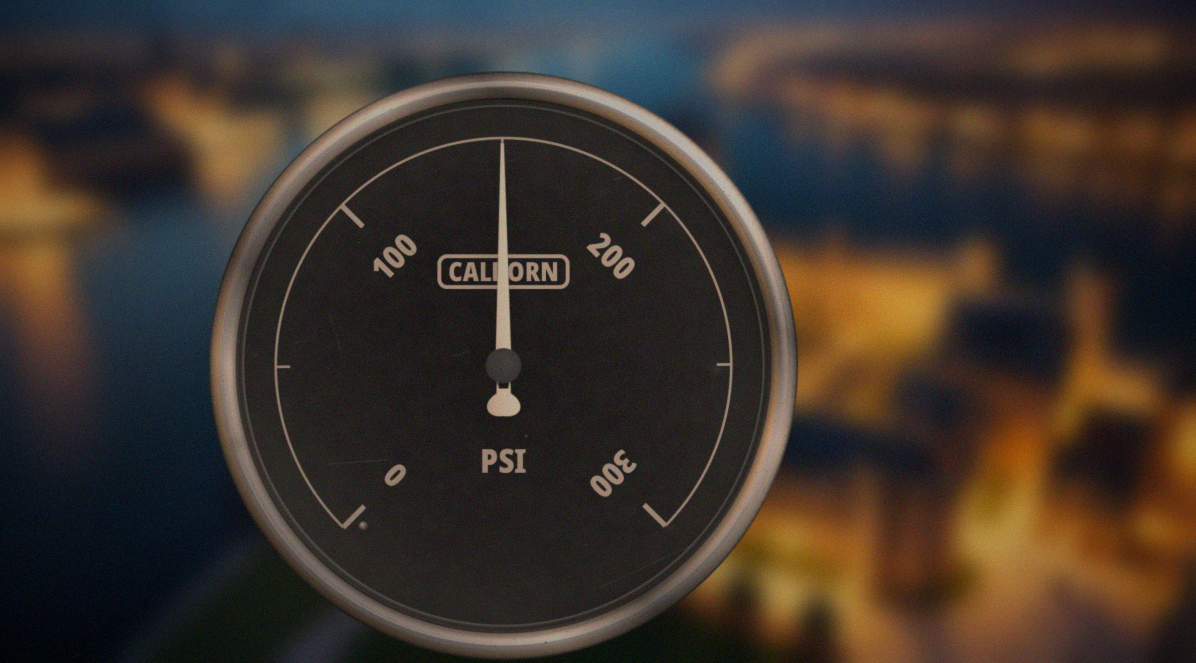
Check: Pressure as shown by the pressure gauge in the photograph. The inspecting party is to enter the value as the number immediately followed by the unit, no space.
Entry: 150psi
